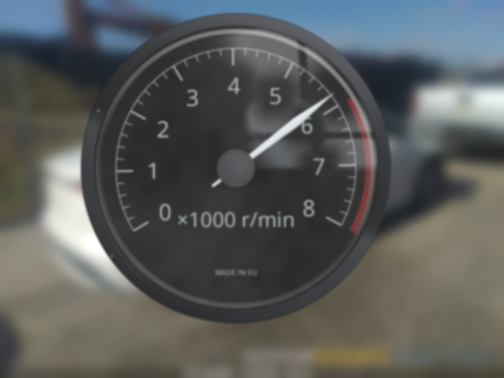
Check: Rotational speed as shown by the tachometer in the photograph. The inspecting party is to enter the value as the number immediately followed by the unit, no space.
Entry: 5800rpm
